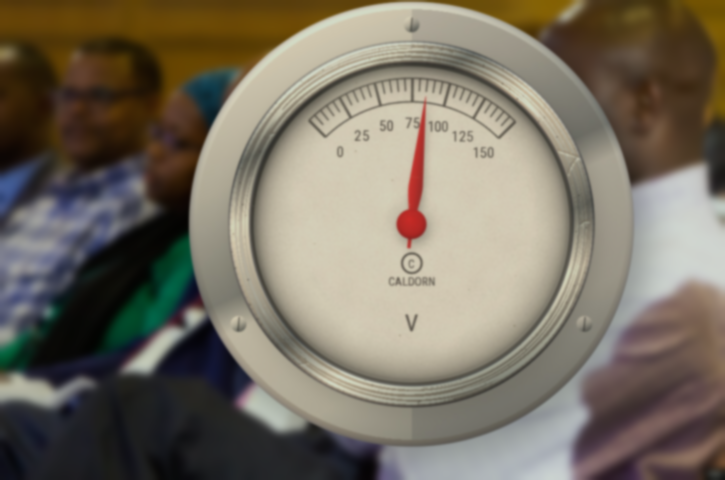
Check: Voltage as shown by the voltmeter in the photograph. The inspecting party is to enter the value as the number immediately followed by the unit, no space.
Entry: 85V
